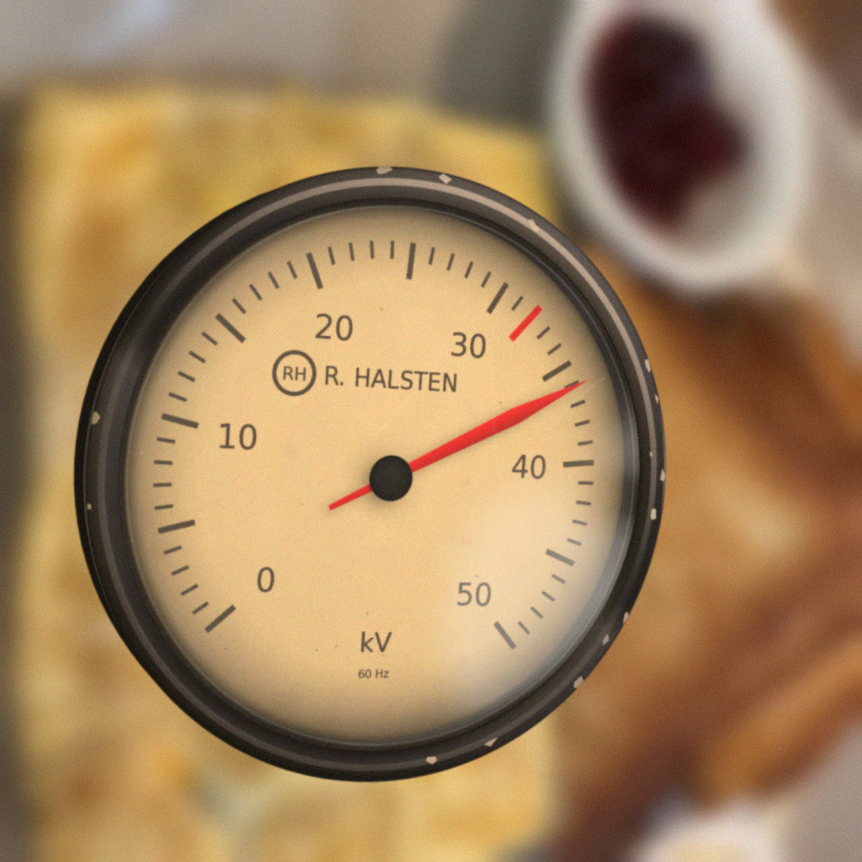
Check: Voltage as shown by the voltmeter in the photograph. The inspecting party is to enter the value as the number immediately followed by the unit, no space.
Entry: 36kV
